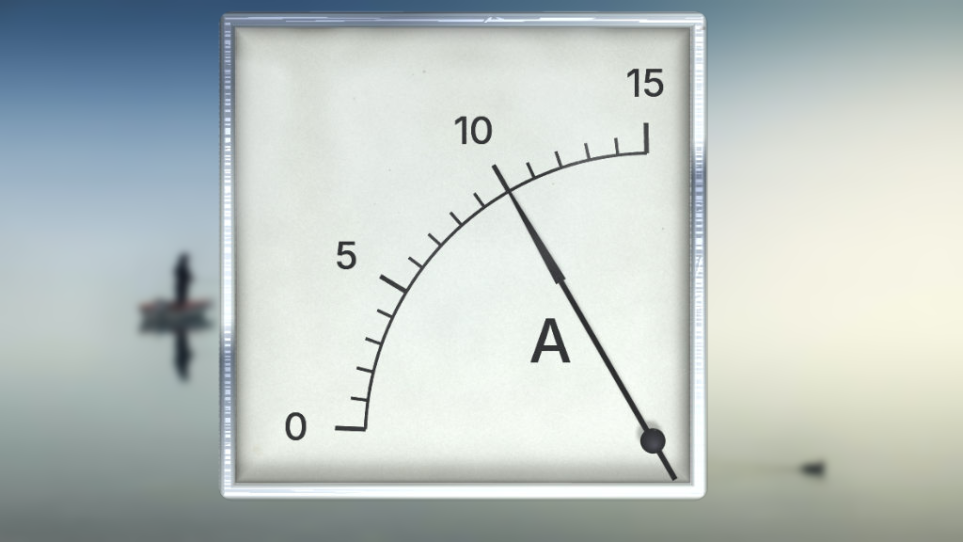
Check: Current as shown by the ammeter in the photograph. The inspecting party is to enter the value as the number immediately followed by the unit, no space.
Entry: 10A
